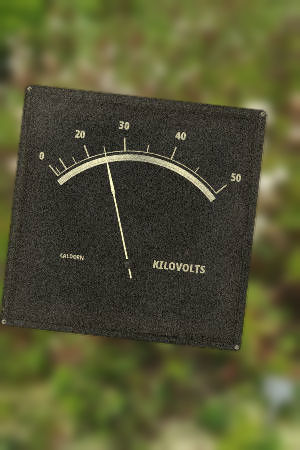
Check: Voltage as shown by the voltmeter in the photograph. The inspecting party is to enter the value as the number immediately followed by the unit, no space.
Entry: 25kV
